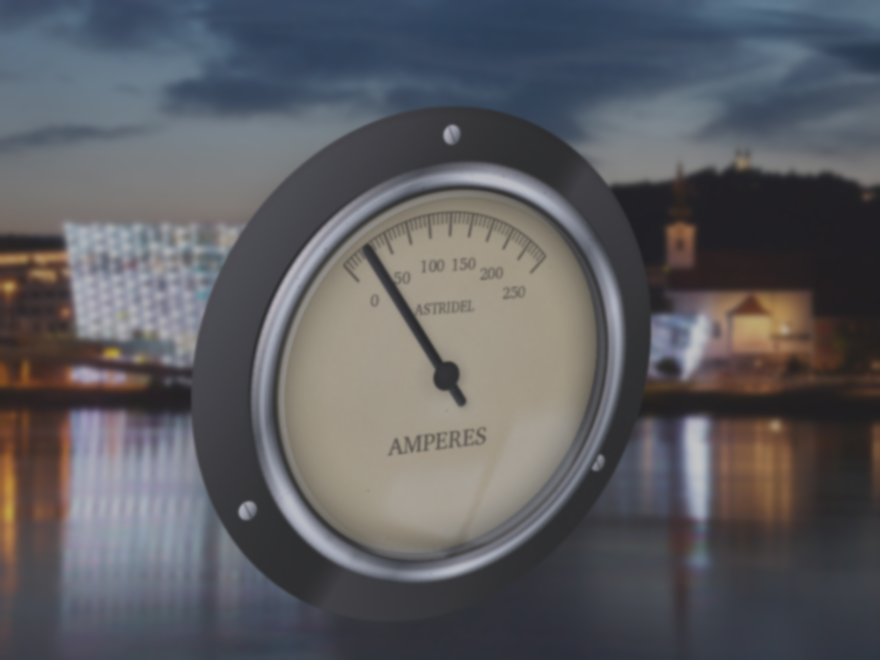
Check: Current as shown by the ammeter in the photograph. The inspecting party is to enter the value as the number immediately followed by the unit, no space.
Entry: 25A
